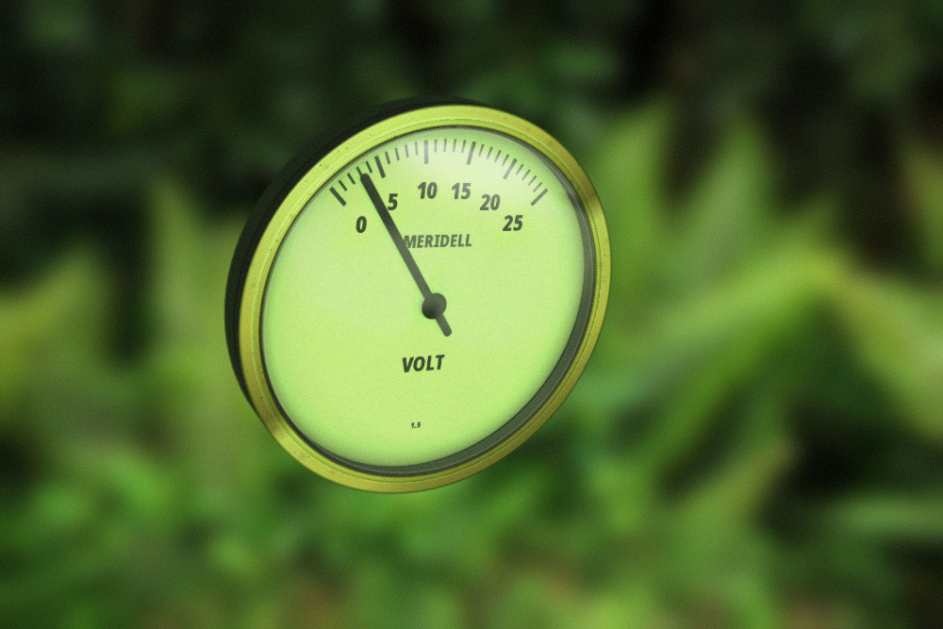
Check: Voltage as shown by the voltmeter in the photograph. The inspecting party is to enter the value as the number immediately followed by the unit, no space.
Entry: 3V
